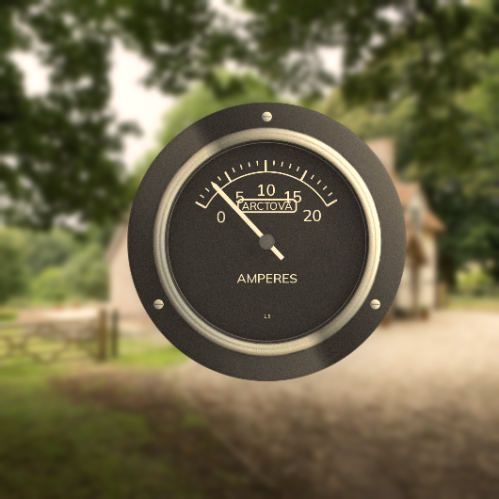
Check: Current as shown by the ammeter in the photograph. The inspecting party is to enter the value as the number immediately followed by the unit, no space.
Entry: 3A
